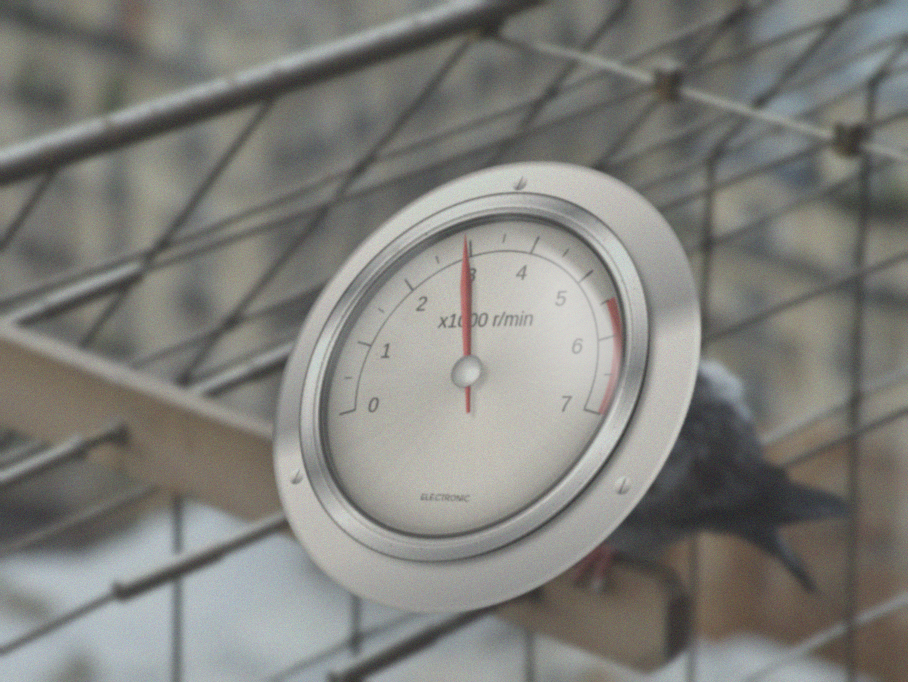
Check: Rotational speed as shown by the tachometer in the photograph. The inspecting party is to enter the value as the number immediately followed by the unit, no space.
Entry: 3000rpm
